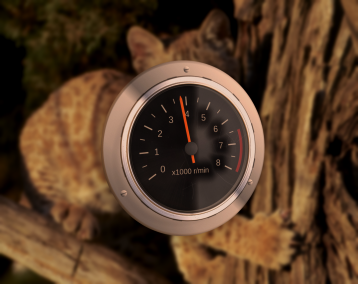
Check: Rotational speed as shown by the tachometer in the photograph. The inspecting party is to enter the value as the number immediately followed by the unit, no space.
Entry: 3750rpm
